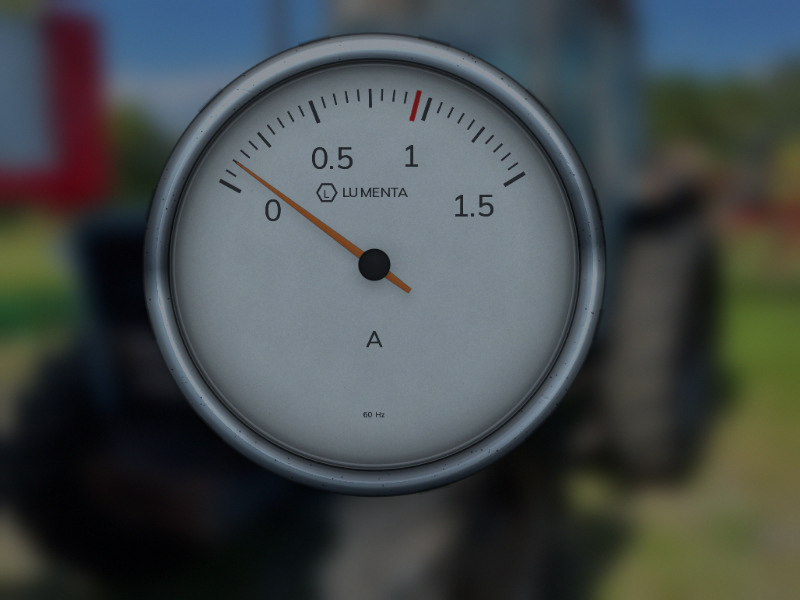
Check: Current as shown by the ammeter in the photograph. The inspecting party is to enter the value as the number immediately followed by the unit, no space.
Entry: 0.1A
